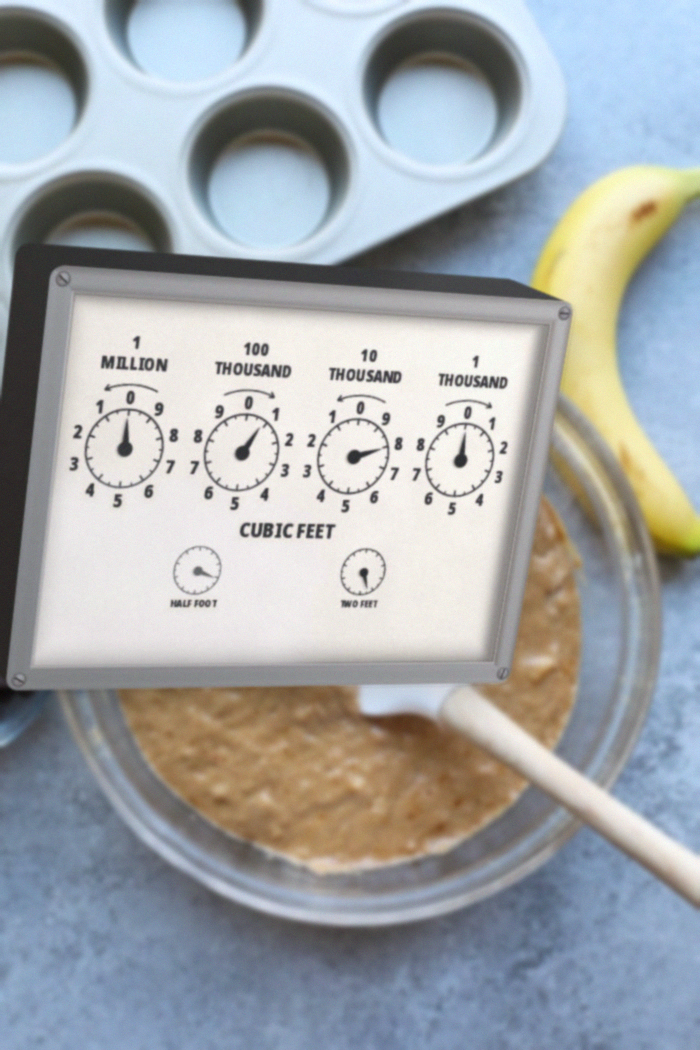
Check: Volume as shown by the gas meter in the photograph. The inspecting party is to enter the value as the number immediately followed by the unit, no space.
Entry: 8000ft³
